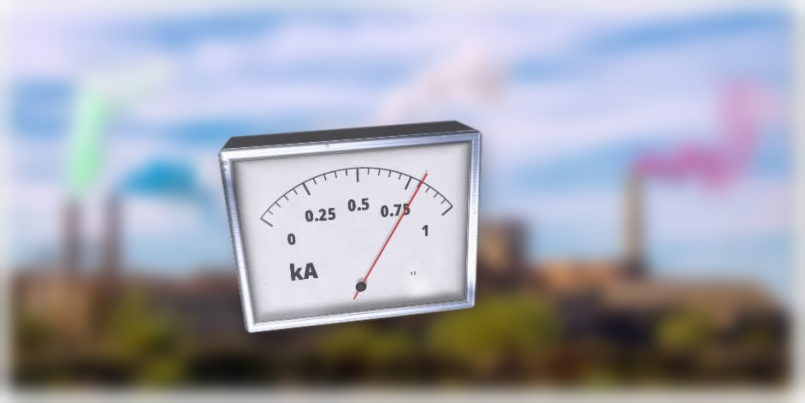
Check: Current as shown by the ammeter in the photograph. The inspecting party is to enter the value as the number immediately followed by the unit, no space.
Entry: 0.8kA
